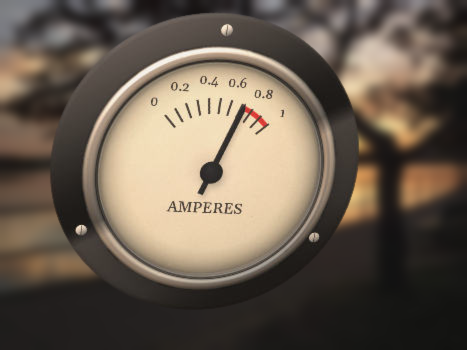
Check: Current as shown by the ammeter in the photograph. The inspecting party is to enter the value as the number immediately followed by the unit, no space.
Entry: 0.7A
